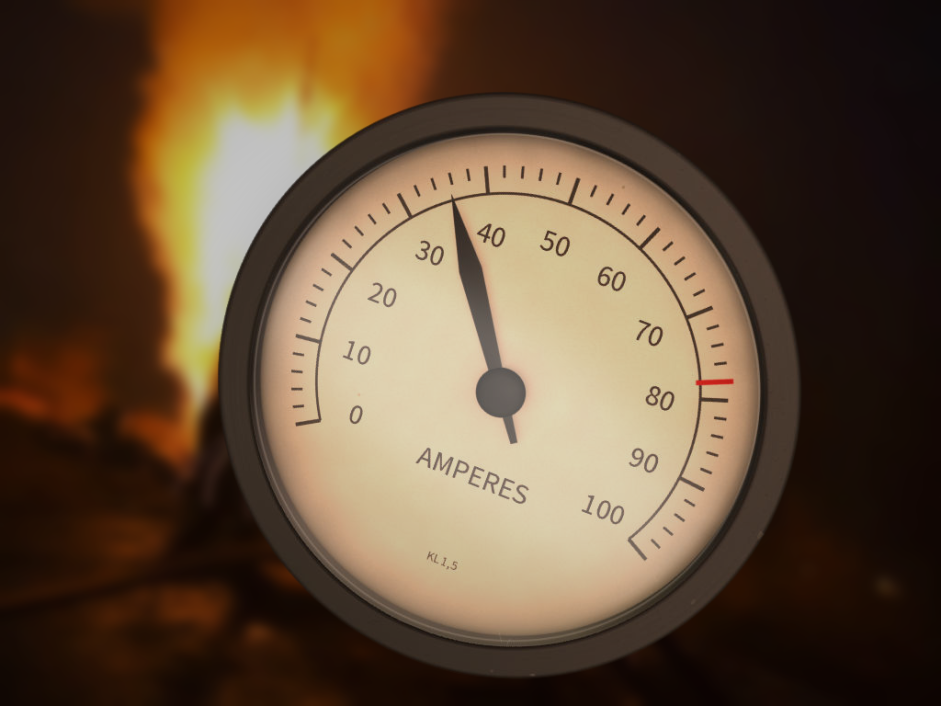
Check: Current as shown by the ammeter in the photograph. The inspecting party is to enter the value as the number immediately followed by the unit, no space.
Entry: 36A
